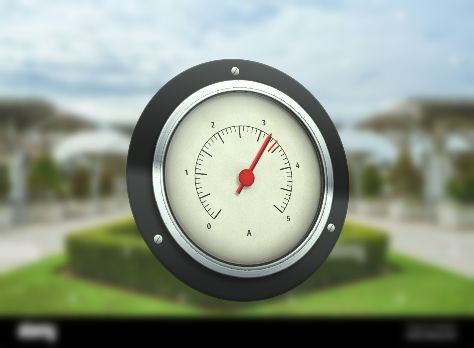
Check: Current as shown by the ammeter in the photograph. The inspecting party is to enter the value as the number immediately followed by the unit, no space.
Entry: 3.2A
